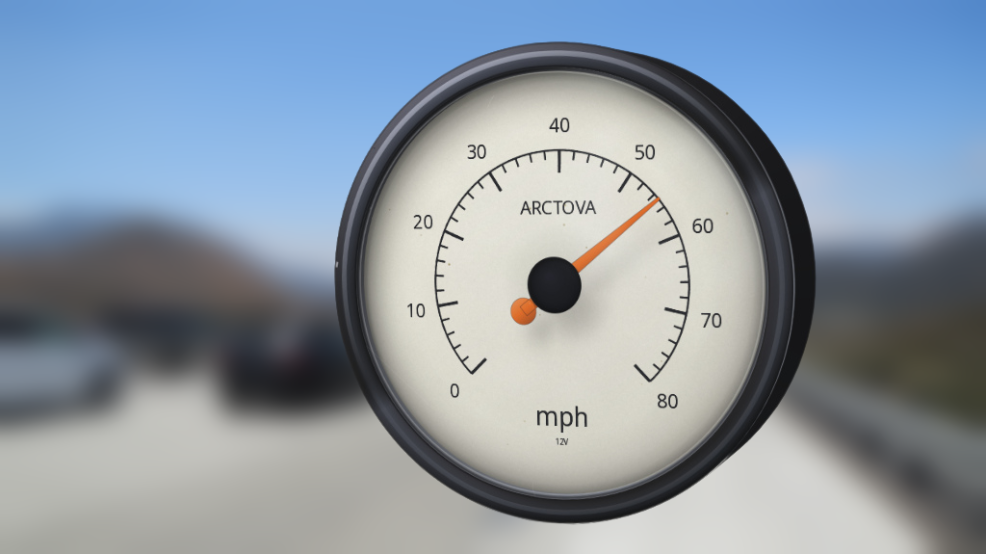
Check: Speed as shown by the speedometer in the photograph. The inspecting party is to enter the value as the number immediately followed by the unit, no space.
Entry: 55mph
